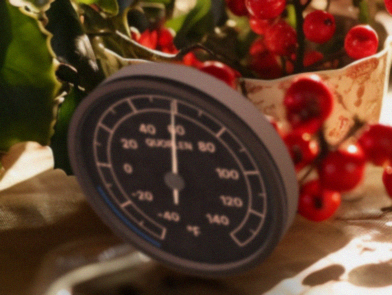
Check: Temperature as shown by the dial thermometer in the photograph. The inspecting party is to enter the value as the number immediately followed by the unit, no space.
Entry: 60°F
